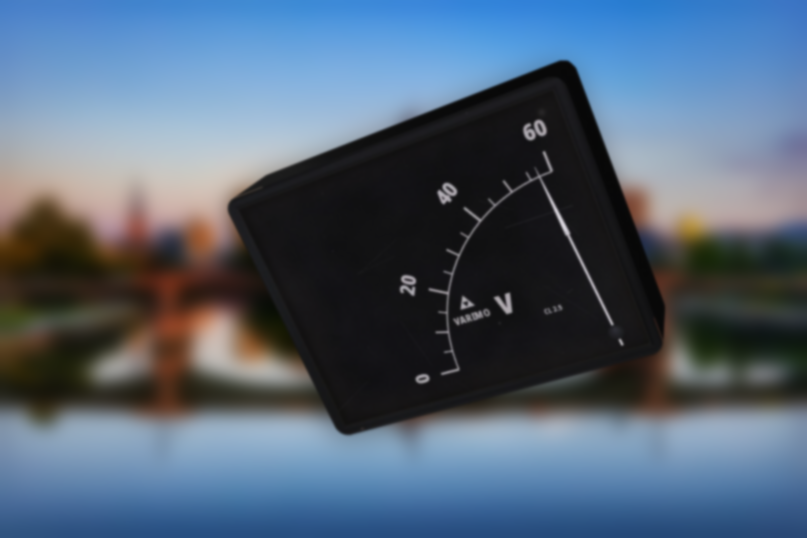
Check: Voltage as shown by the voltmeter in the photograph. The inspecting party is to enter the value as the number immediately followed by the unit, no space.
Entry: 57.5V
